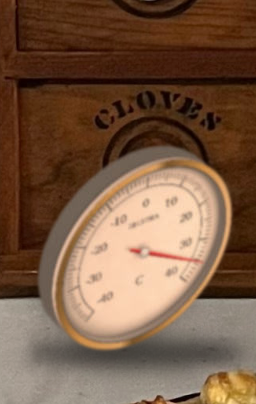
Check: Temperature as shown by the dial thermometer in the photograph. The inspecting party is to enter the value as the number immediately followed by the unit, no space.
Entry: 35°C
